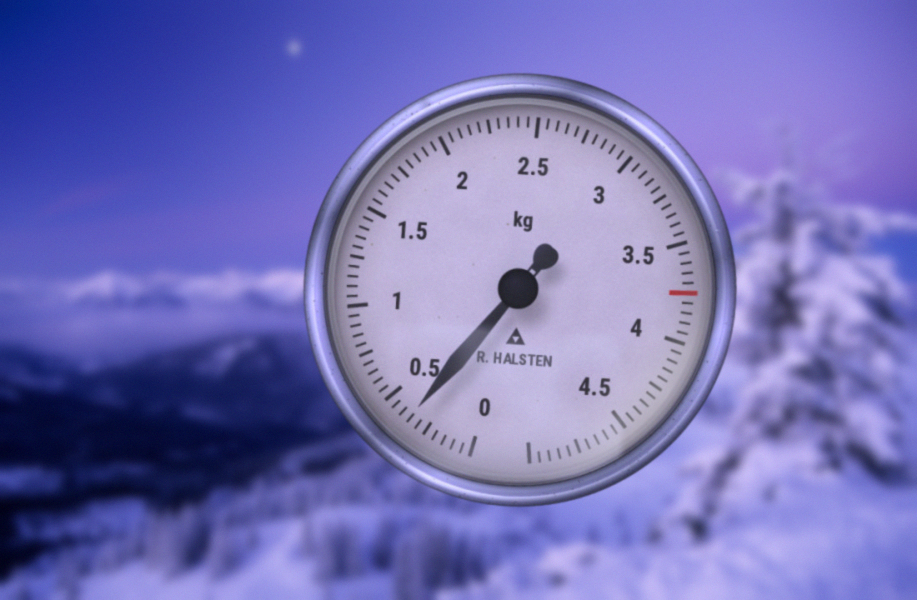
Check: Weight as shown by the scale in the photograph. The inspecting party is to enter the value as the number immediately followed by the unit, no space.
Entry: 0.35kg
